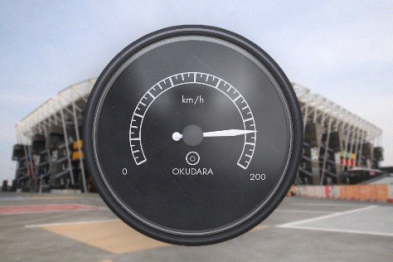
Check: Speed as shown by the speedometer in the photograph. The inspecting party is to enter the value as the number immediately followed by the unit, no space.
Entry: 170km/h
